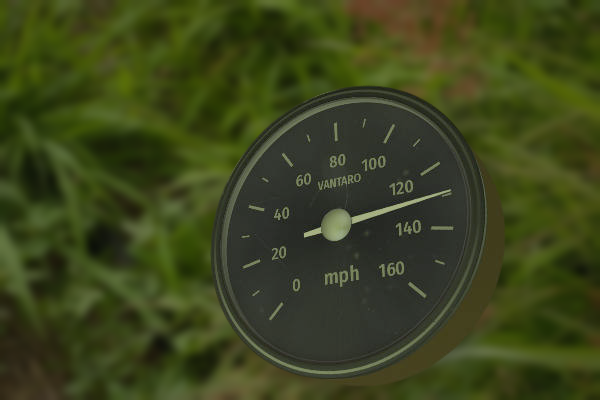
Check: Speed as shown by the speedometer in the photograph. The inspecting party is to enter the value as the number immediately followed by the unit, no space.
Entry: 130mph
